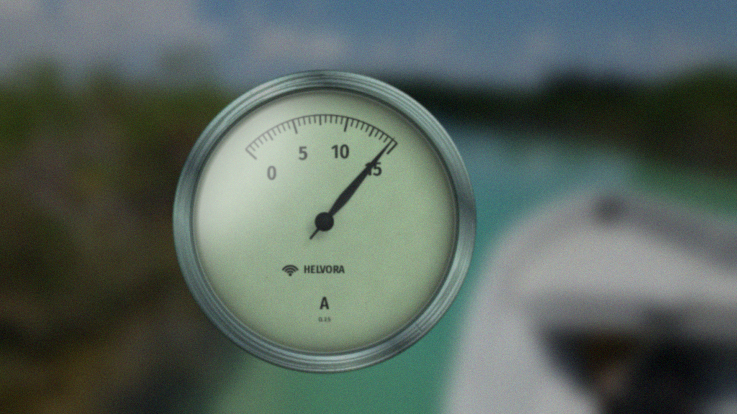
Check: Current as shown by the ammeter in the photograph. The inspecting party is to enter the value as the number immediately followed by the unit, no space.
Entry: 14.5A
